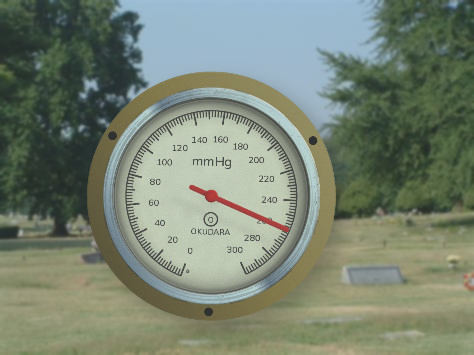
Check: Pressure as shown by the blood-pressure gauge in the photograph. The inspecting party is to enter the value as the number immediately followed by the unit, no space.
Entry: 260mmHg
